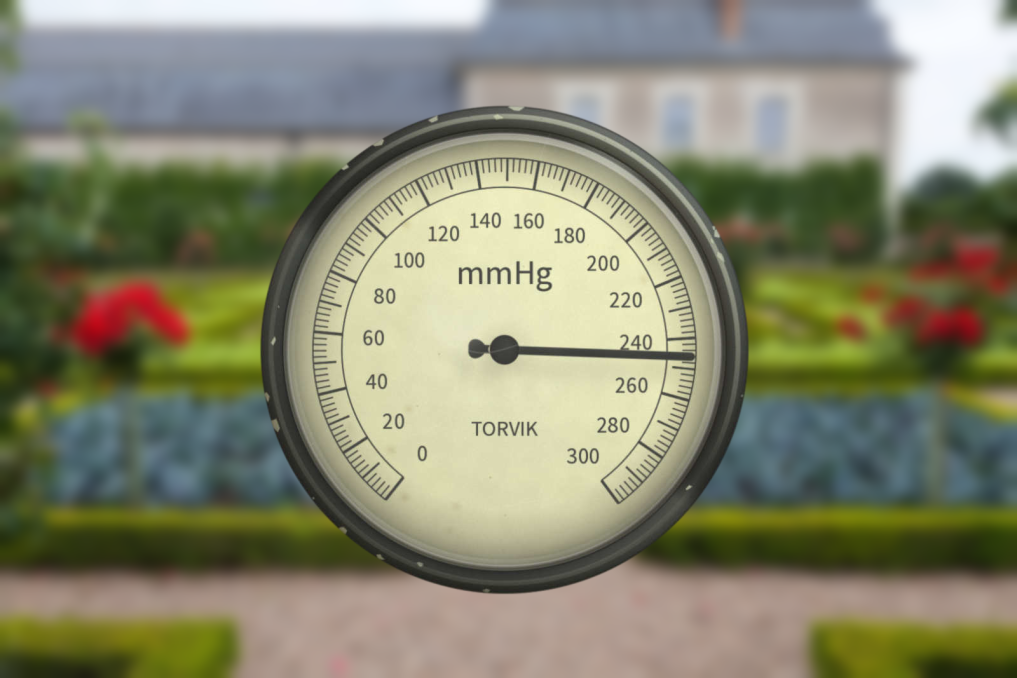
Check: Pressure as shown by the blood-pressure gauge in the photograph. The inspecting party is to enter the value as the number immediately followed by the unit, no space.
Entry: 246mmHg
